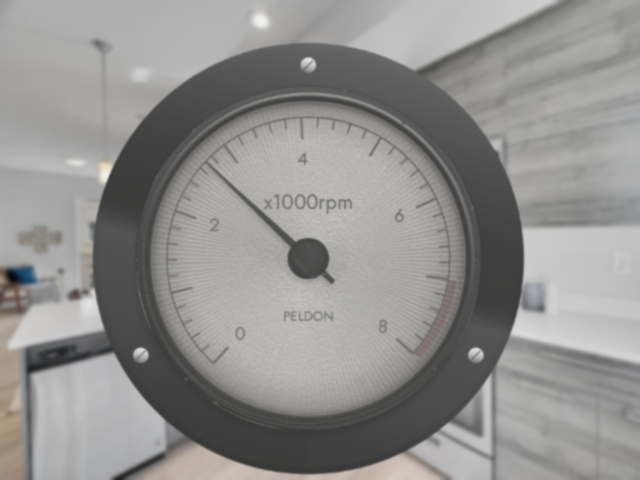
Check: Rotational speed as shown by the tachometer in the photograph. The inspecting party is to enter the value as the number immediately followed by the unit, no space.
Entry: 2700rpm
